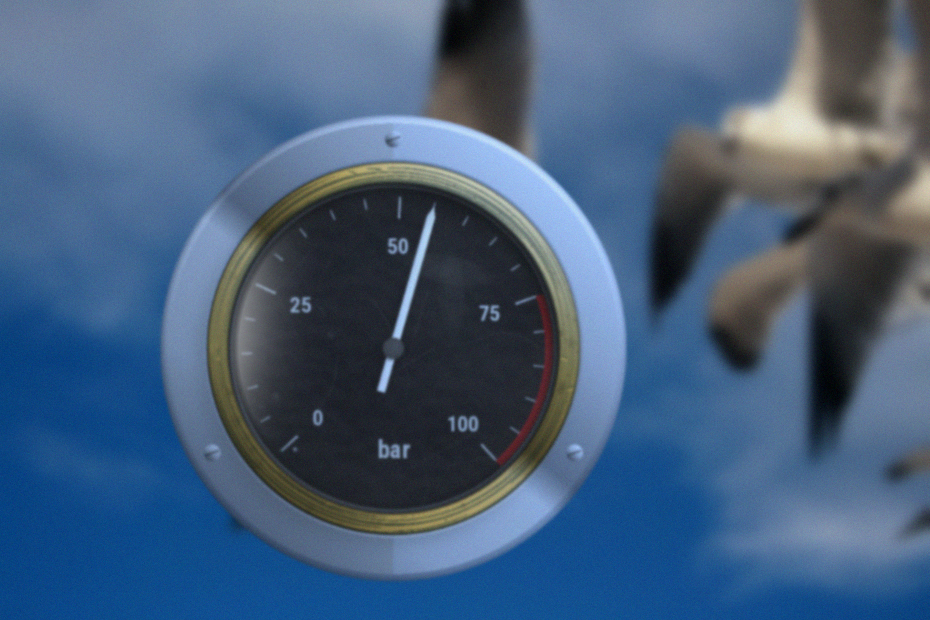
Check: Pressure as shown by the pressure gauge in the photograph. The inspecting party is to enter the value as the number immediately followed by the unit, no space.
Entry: 55bar
